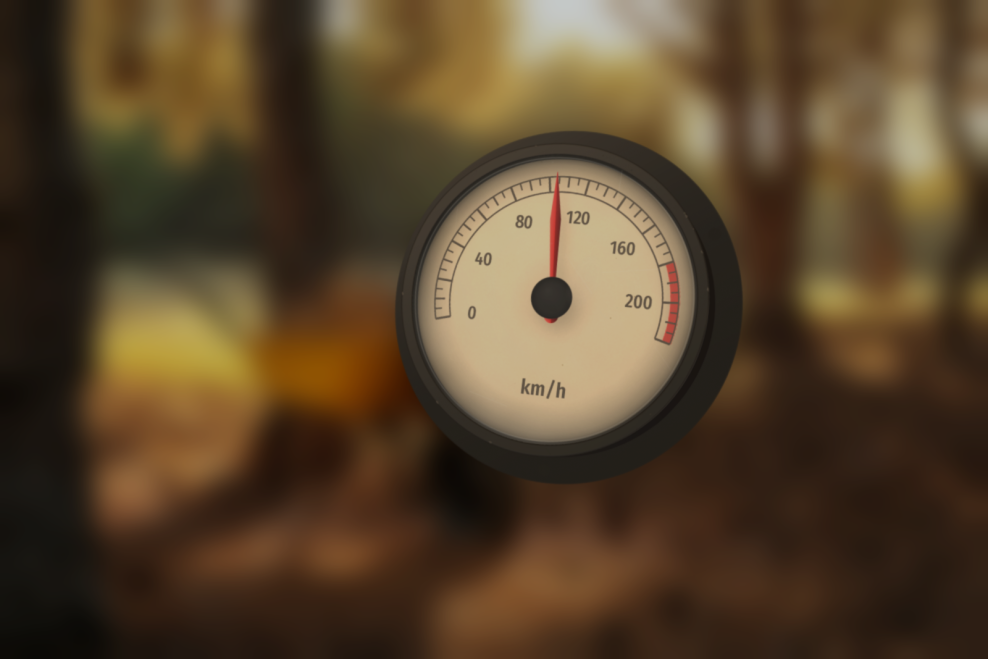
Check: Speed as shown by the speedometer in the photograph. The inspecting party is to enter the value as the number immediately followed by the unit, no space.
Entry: 105km/h
